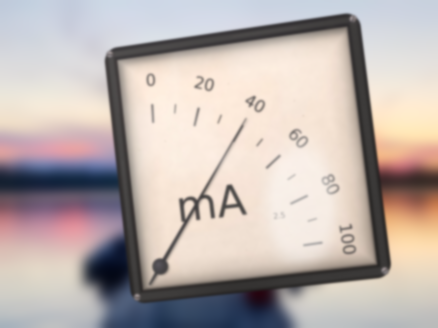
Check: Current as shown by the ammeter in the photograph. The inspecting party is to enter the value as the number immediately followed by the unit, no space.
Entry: 40mA
